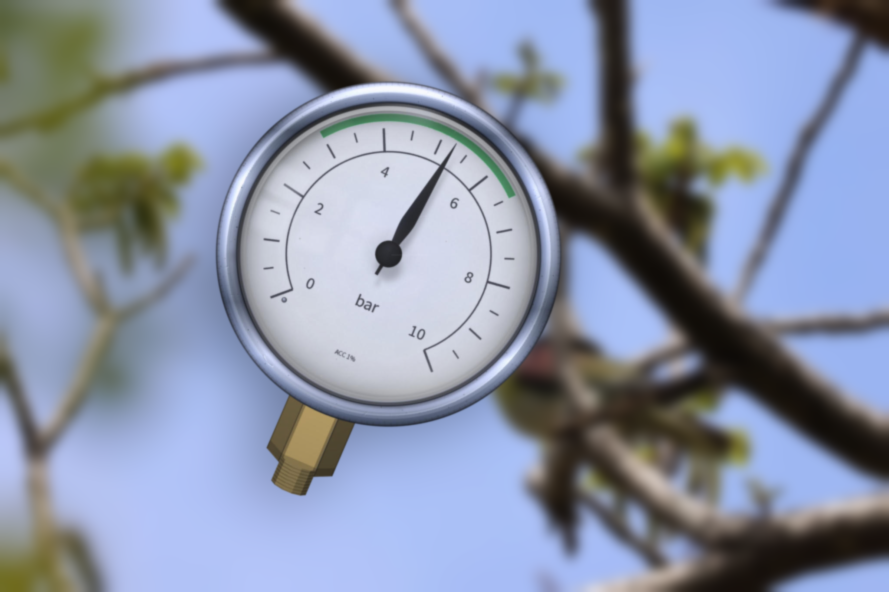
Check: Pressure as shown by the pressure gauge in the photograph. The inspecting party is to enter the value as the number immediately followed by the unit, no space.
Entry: 5.25bar
